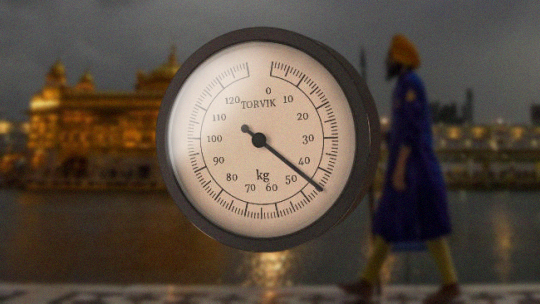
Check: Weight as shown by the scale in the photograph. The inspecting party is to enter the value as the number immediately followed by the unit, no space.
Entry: 45kg
